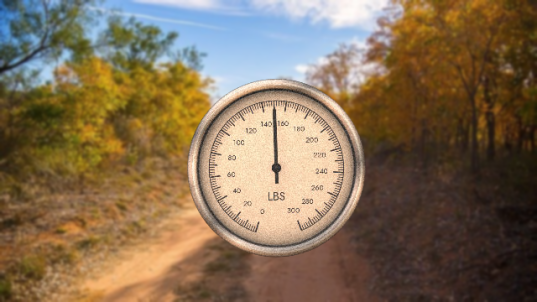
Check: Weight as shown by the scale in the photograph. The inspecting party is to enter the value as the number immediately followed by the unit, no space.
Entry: 150lb
